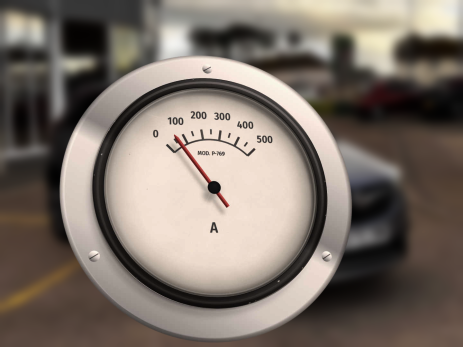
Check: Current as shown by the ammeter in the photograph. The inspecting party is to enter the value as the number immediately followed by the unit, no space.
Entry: 50A
